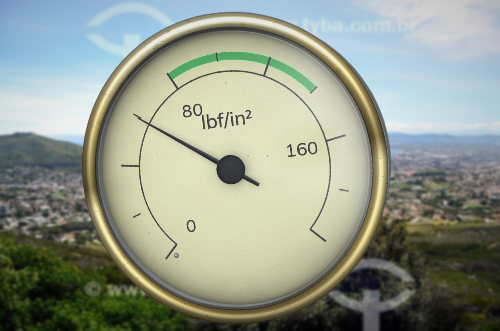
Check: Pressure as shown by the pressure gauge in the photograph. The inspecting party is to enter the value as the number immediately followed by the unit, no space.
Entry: 60psi
